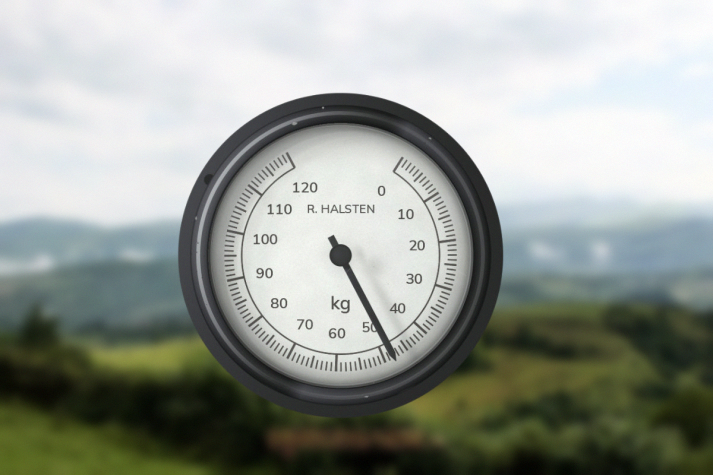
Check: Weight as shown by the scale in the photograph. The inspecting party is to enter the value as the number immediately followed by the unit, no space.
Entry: 48kg
